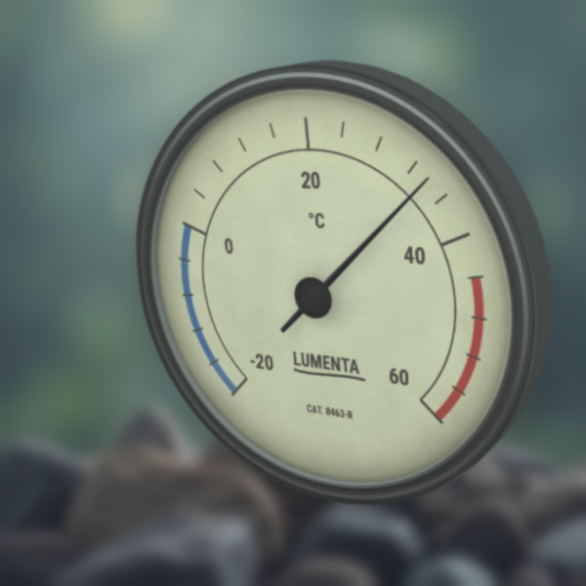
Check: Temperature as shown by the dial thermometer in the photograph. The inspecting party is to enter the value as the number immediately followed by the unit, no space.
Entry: 34°C
